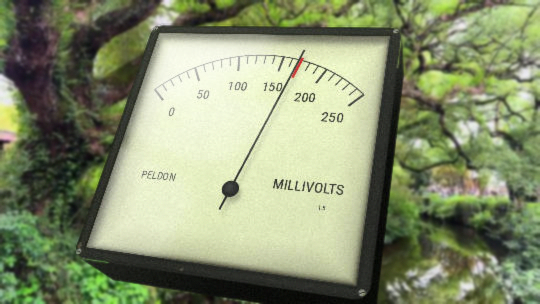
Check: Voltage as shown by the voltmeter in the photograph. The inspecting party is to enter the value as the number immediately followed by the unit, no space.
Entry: 170mV
